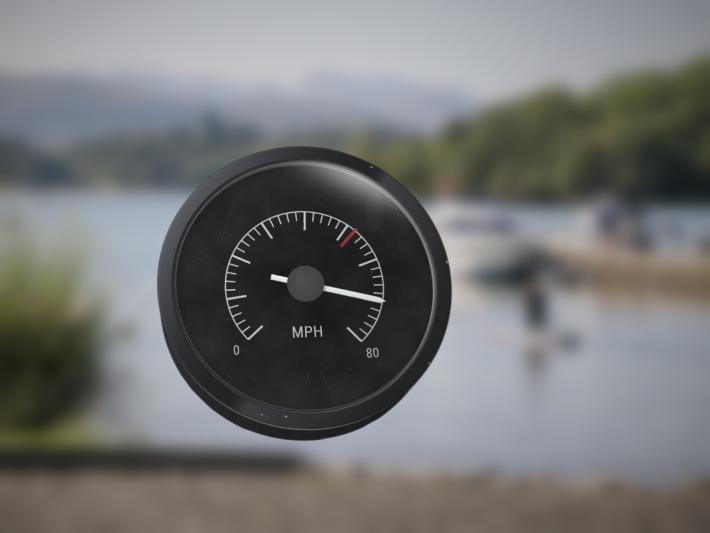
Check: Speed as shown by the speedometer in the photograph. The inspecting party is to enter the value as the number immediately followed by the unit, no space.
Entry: 70mph
